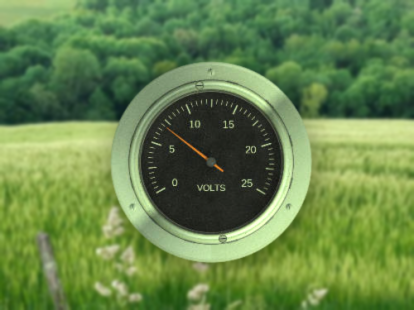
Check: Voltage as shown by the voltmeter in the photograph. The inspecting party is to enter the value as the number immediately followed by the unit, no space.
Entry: 7V
